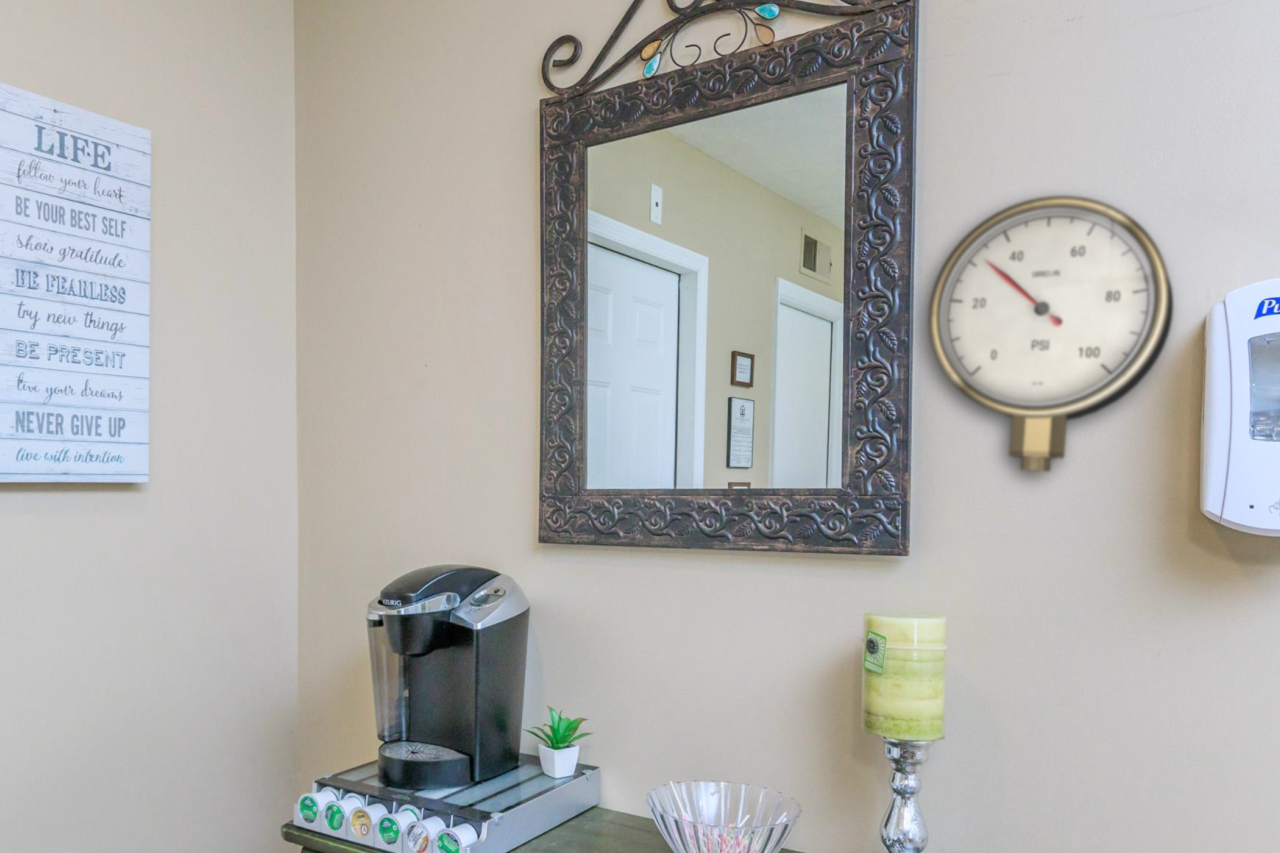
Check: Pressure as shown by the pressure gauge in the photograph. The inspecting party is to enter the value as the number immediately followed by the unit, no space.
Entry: 32.5psi
